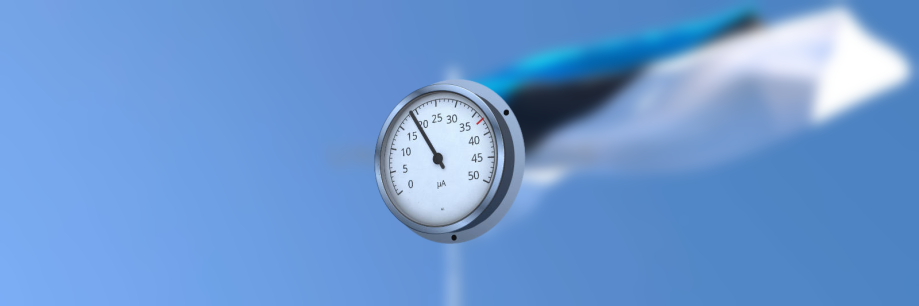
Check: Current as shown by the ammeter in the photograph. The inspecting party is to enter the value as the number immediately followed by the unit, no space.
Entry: 19µA
